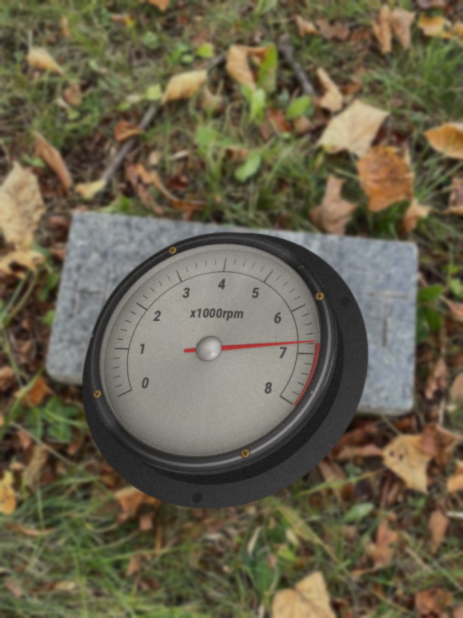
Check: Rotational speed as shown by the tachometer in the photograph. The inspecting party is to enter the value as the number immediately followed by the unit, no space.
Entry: 6800rpm
